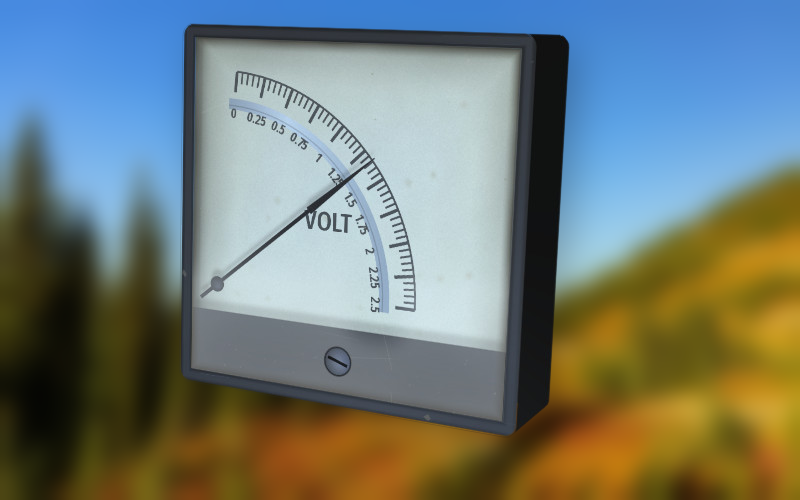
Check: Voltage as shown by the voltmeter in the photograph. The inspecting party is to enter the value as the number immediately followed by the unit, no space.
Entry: 1.35V
